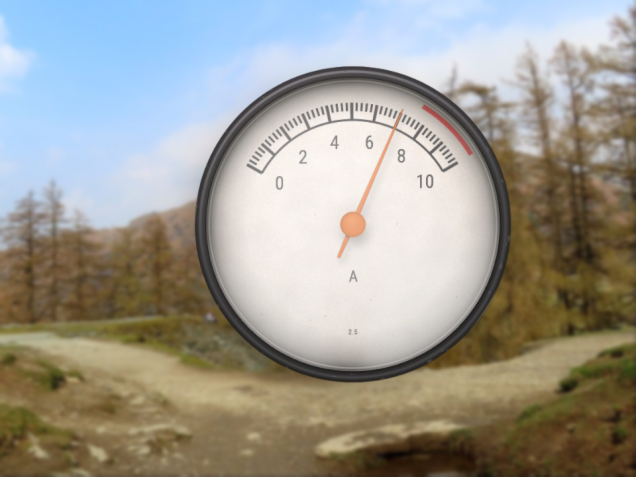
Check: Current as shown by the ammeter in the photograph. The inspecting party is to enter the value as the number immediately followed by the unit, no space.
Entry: 7A
